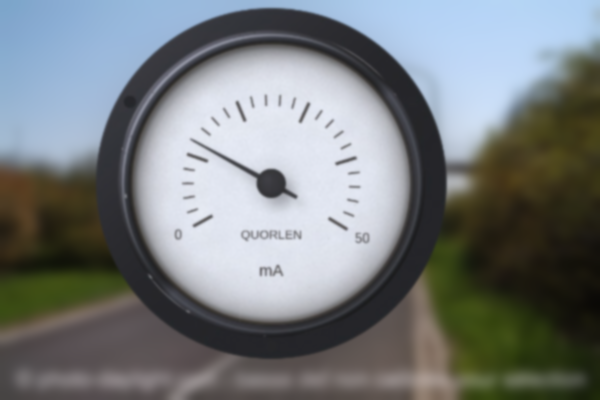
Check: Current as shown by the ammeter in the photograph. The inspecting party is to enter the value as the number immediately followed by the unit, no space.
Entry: 12mA
